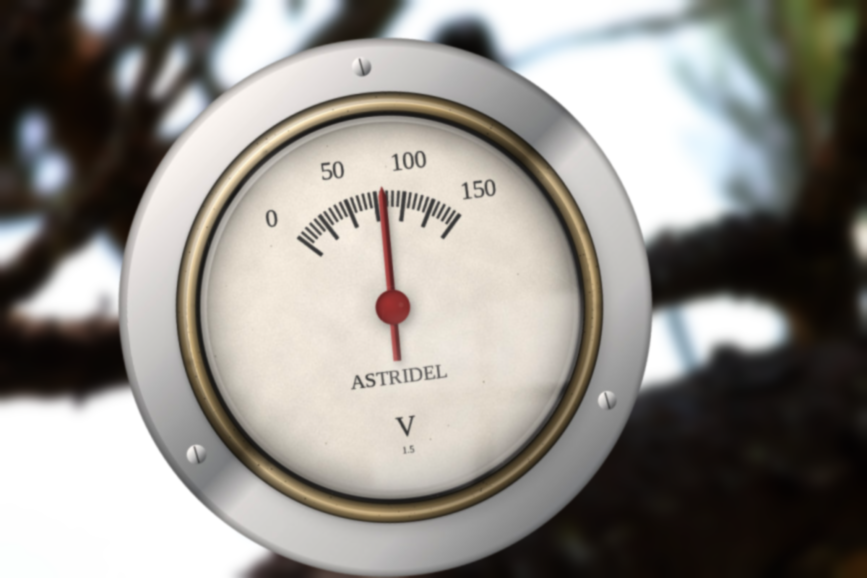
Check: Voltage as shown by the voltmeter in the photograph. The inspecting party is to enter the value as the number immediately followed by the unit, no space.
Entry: 80V
